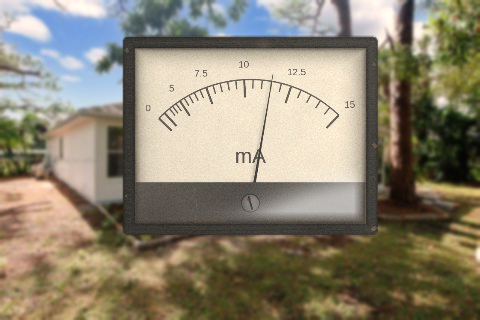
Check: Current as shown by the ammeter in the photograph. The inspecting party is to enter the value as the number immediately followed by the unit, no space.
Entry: 11.5mA
